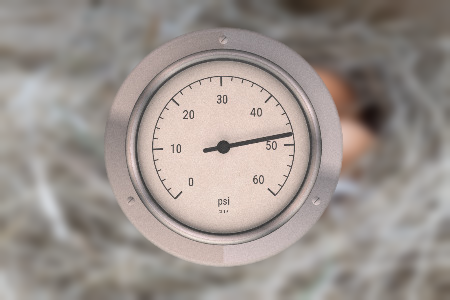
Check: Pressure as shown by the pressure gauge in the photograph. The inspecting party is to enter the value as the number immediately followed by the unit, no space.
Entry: 48psi
